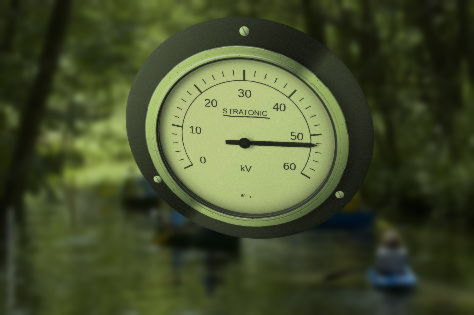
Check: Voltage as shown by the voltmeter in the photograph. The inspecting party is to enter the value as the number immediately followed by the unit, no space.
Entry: 52kV
